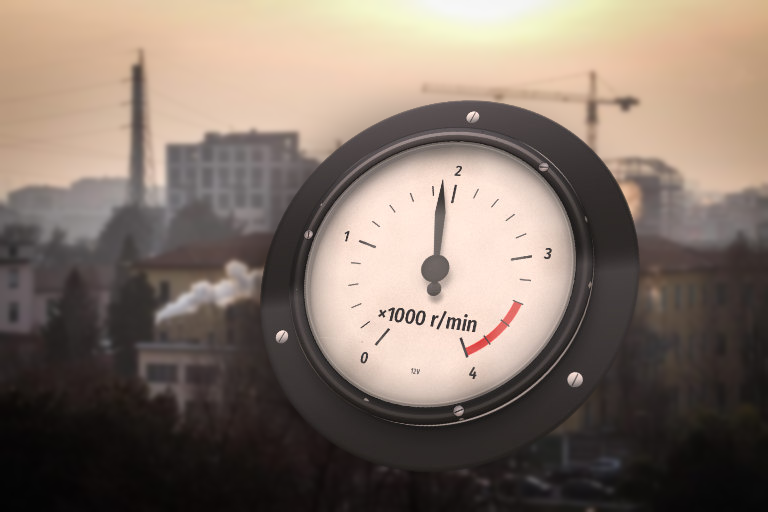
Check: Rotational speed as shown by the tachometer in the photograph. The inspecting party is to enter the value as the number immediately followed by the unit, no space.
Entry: 1900rpm
